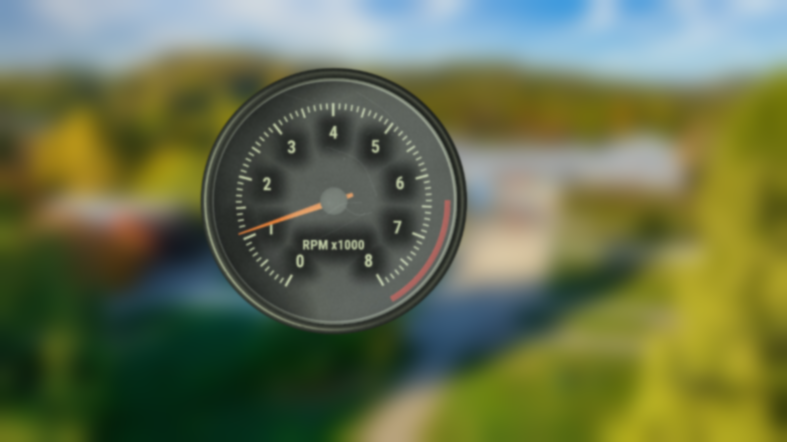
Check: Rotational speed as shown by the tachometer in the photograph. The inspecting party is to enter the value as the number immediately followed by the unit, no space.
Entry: 1100rpm
